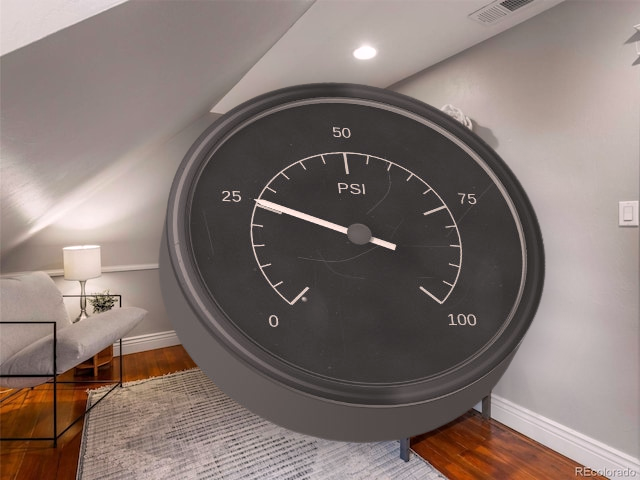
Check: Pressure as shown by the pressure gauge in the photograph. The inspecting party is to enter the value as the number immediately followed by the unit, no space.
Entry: 25psi
